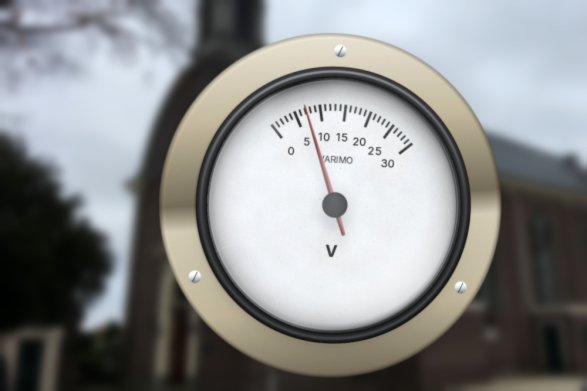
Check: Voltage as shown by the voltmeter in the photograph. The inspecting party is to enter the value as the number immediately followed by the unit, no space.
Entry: 7V
